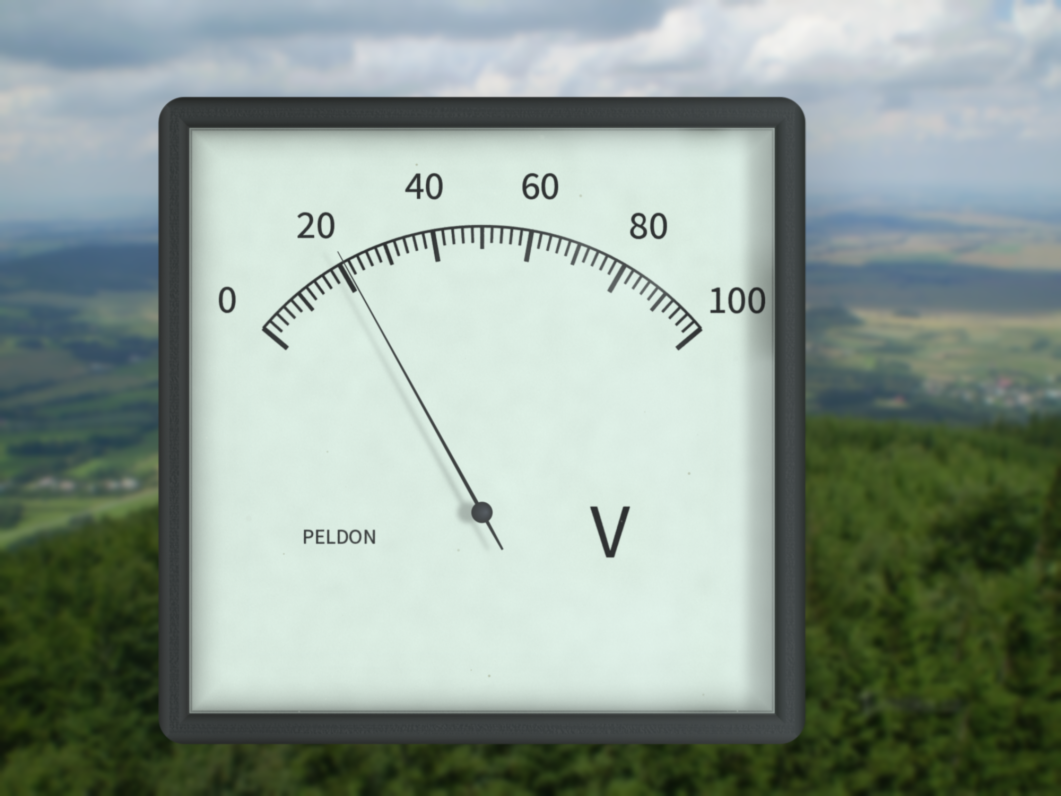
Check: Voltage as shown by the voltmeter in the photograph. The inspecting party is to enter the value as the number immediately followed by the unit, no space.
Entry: 21V
